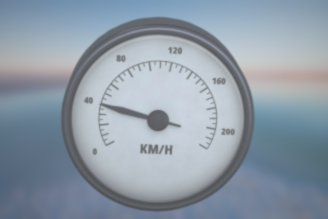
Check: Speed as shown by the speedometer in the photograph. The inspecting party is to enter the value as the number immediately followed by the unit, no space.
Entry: 40km/h
